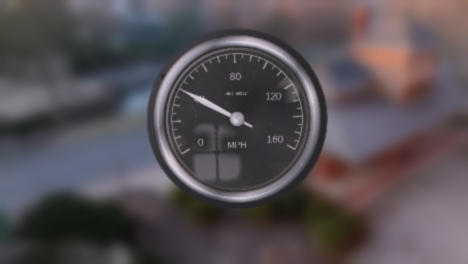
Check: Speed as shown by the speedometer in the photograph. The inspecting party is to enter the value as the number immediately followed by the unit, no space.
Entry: 40mph
